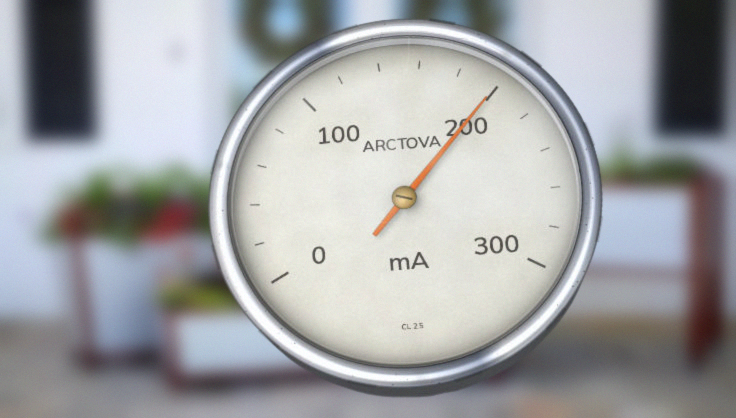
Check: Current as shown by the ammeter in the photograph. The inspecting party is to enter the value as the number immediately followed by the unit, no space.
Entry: 200mA
